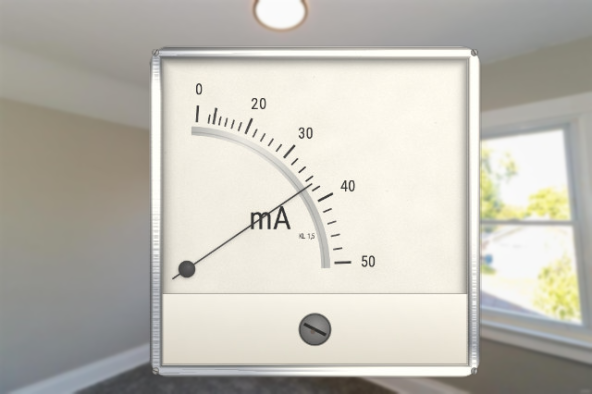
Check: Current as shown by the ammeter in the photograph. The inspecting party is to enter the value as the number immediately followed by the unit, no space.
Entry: 37mA
